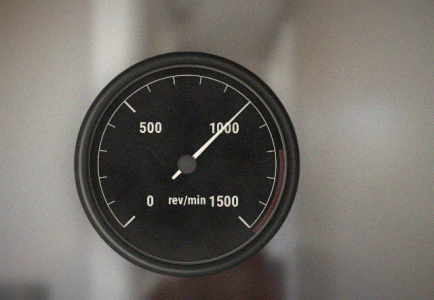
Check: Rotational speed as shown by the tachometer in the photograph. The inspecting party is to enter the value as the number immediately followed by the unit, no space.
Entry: 1000rpm
